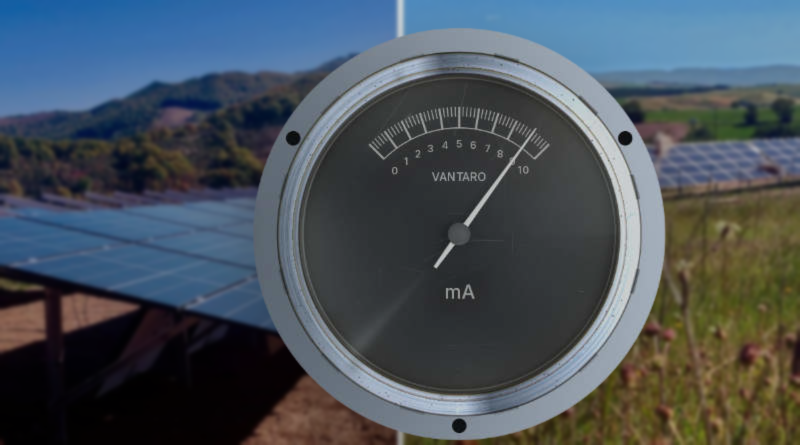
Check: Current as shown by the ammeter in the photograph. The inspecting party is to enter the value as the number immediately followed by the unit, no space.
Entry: 9mA
